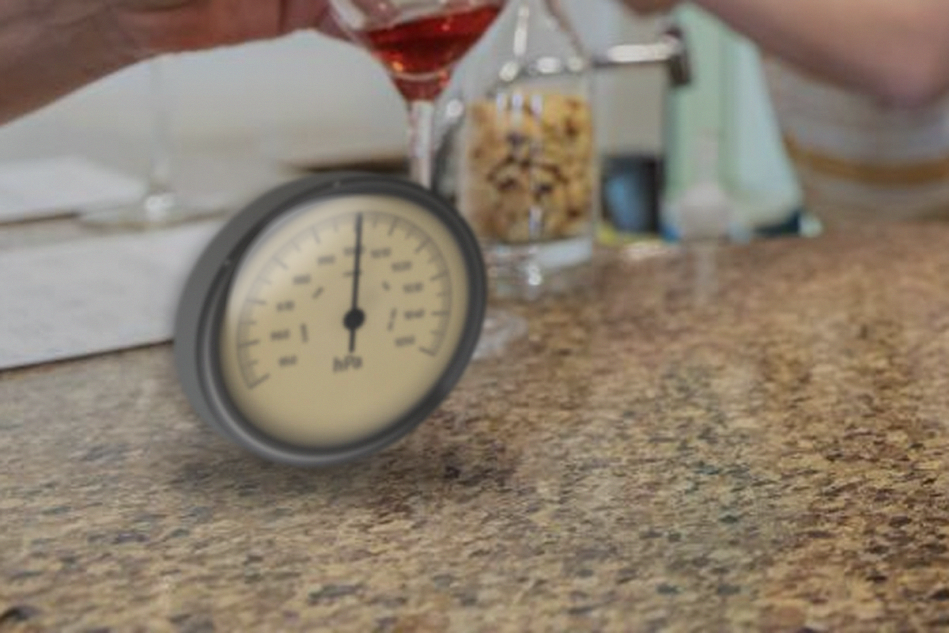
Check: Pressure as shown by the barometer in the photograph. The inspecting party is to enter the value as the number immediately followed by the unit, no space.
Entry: 1000hPa
